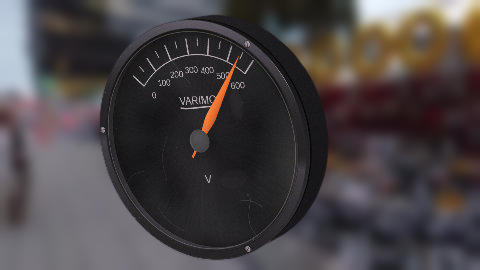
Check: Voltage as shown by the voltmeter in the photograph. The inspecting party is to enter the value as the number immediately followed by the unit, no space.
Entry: 550V
